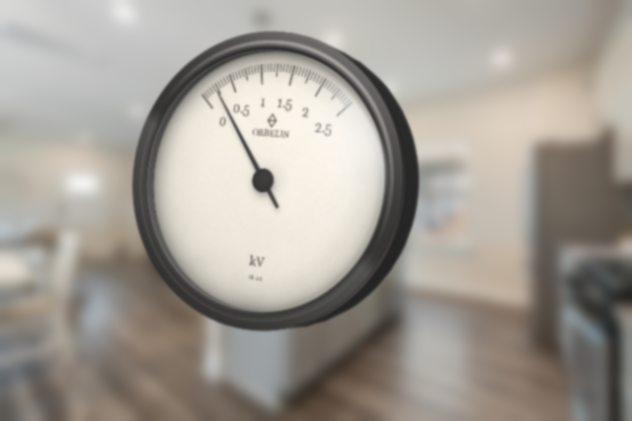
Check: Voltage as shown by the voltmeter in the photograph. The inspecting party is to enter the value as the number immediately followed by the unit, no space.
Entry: 0.25kV
